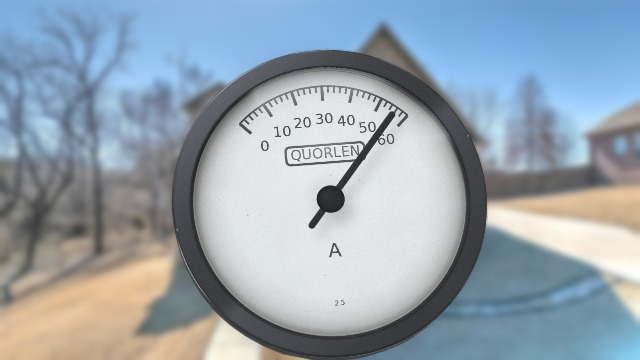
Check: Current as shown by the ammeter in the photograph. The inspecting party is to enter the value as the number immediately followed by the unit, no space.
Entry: 56A
